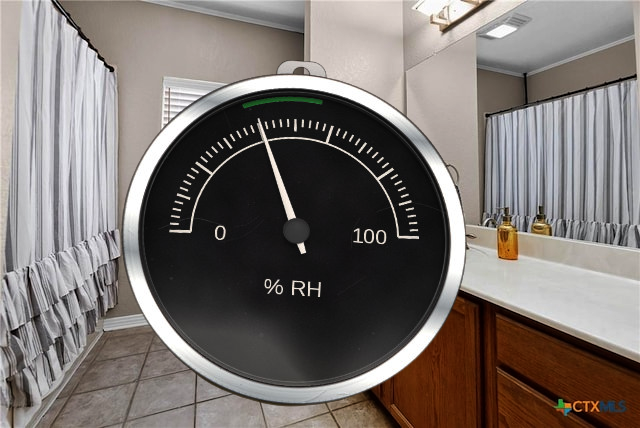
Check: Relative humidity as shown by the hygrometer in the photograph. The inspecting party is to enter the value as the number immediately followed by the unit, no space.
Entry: 40%
